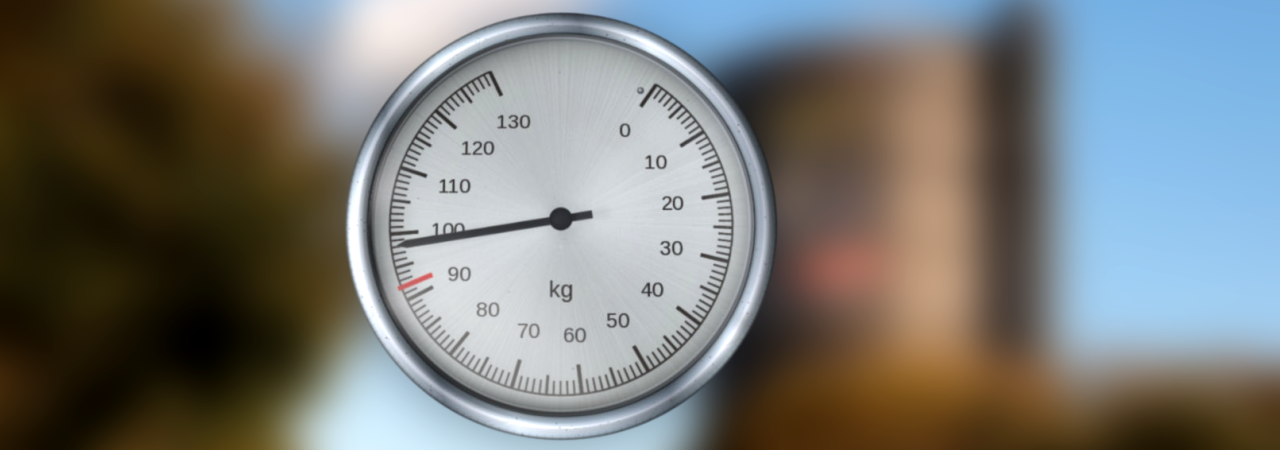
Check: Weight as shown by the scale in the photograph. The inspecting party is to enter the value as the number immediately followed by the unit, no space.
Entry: 98kg
